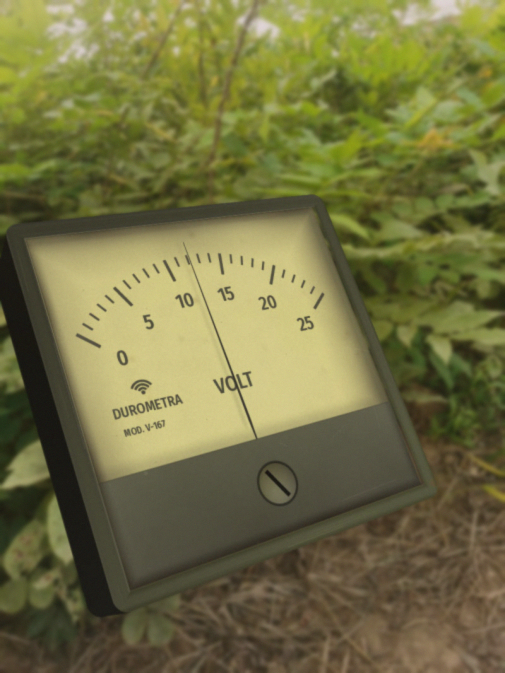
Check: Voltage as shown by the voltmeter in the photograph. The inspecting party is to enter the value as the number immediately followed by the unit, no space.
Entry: 12V
